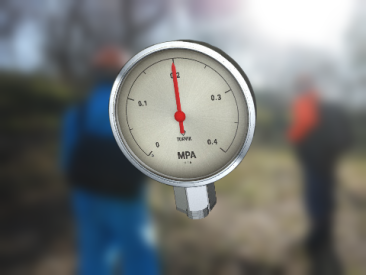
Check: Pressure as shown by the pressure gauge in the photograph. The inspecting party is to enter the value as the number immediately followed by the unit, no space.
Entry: 0.2MPa
